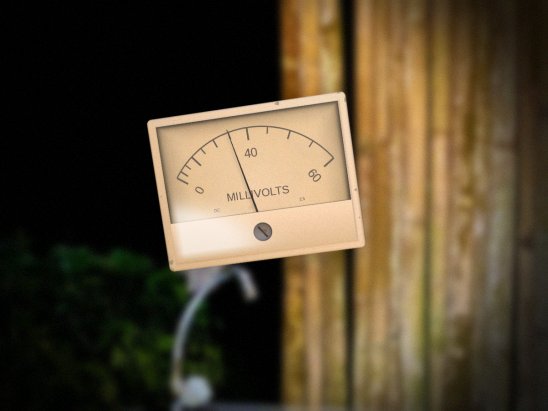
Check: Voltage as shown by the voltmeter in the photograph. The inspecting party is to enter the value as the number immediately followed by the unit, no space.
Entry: 35mV
